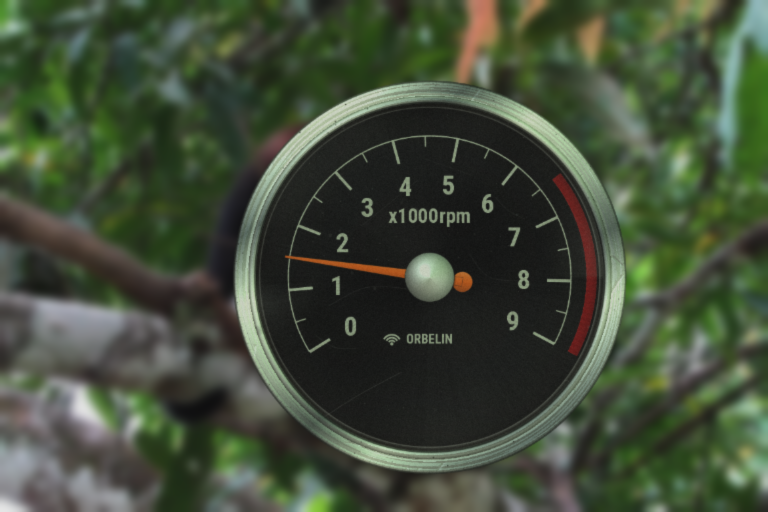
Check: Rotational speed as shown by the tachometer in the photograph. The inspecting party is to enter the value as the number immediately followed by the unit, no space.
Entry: 1500rpm
